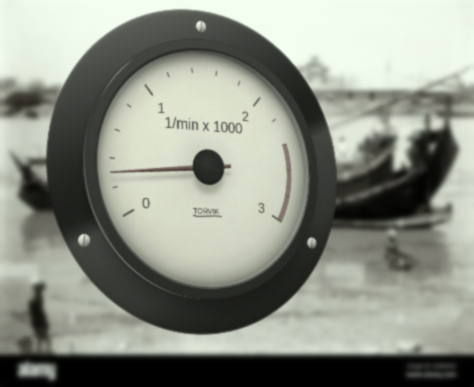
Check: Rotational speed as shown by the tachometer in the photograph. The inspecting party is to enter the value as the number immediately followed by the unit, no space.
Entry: 300rpm
